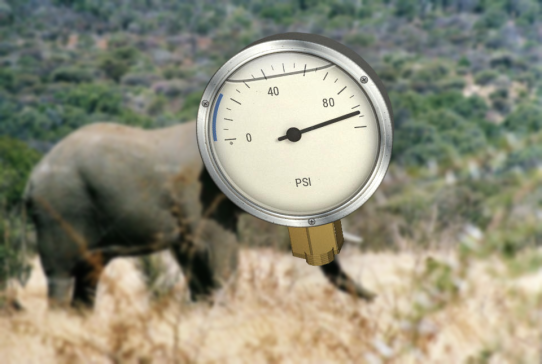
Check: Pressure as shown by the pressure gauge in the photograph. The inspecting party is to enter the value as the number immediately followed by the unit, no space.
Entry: 92.5psi
